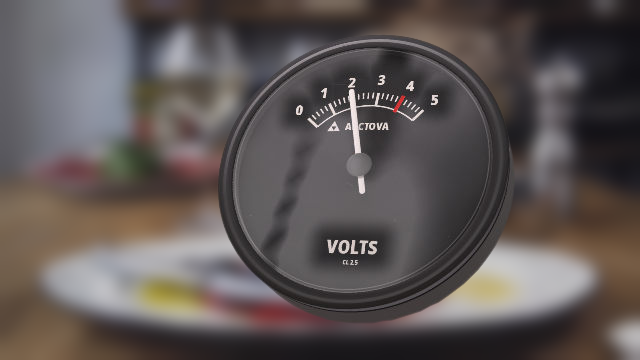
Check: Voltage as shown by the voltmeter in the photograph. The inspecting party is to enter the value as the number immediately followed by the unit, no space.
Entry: 2V
